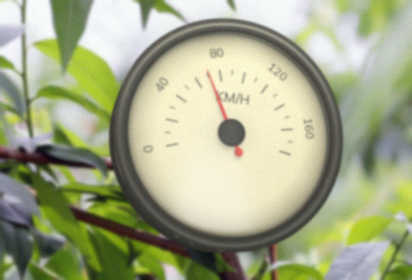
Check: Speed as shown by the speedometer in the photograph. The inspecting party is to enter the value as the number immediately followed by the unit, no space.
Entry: 70km/h
